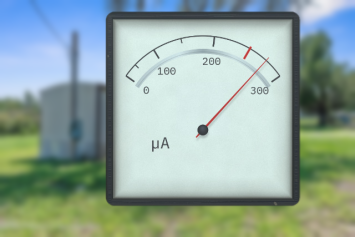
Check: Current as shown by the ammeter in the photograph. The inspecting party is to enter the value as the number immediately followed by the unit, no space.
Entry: 275µA
